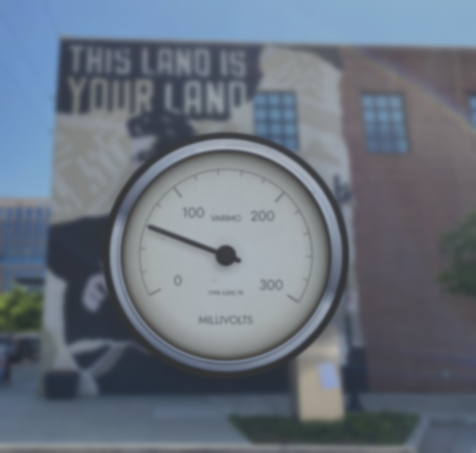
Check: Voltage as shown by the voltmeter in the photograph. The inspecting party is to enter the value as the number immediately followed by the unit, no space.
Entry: 60mV
